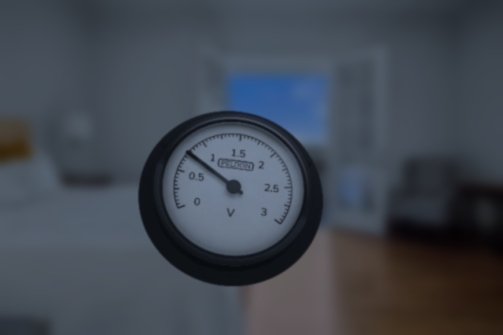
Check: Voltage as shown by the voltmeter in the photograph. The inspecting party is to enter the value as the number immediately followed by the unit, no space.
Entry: 0.75V
